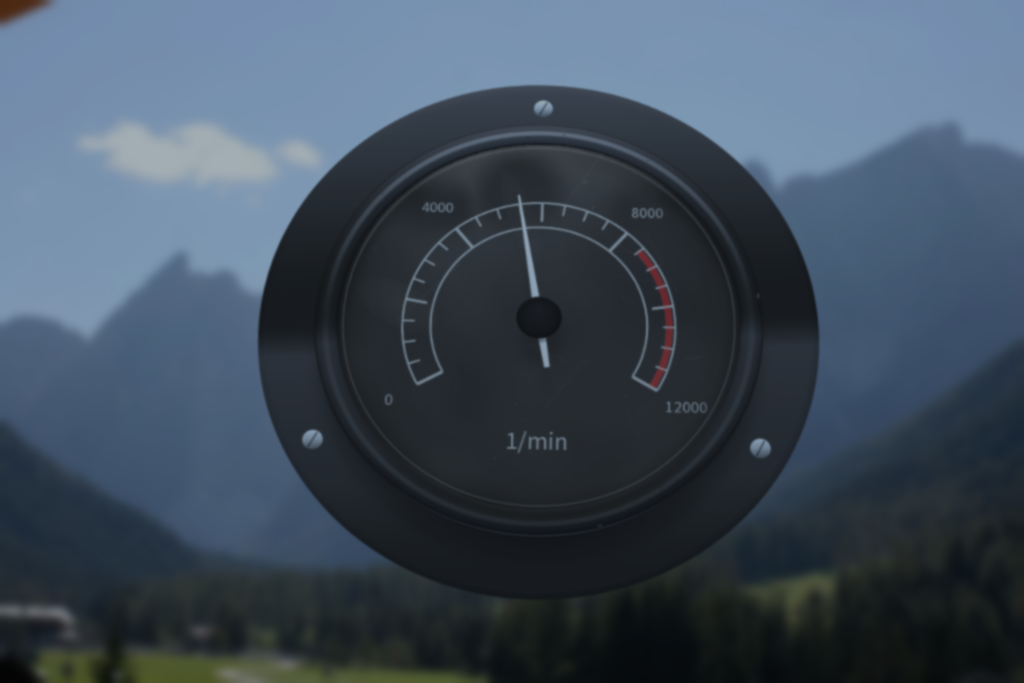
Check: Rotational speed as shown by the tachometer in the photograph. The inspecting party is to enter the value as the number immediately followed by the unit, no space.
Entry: 5500rpm
